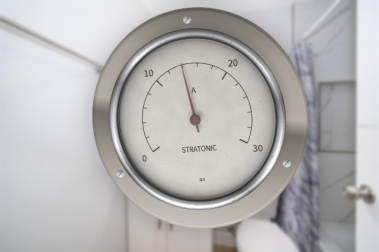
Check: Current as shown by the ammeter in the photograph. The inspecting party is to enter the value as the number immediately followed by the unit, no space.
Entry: 14A
